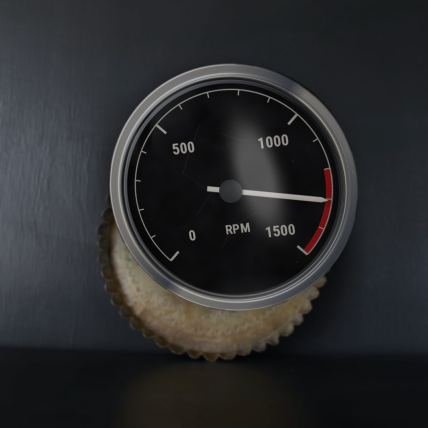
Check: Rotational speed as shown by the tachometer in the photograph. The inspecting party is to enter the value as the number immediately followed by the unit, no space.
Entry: 1300rpm
